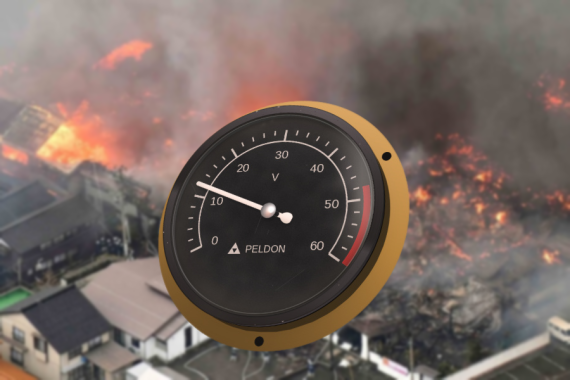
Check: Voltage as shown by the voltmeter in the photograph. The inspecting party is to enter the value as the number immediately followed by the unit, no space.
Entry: 12V
